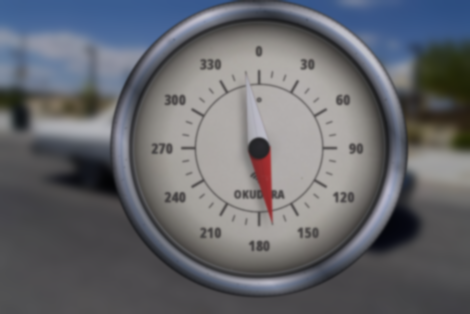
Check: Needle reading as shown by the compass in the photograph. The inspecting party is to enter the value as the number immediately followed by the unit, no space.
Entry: 170°
